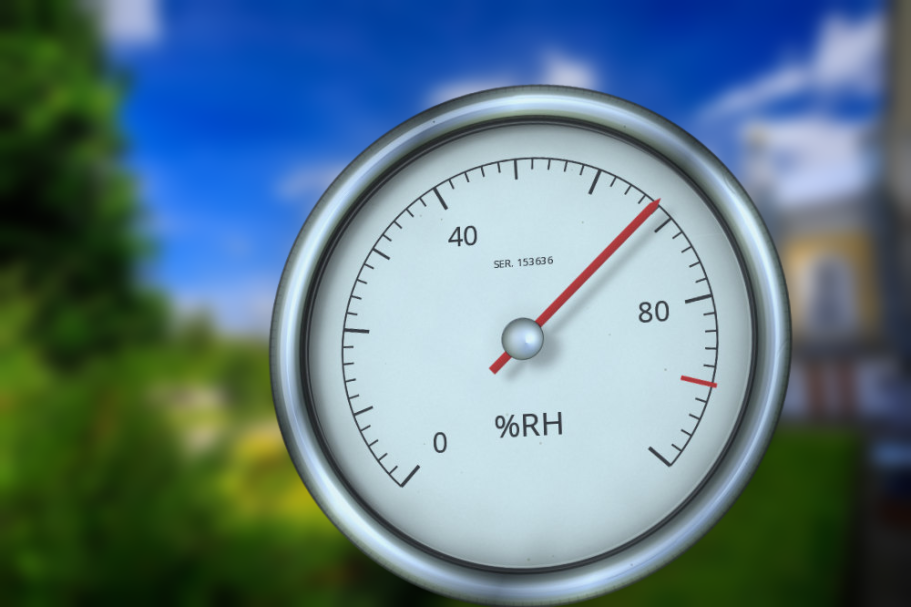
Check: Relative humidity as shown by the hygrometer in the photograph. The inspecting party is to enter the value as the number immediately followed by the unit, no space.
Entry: 68%
